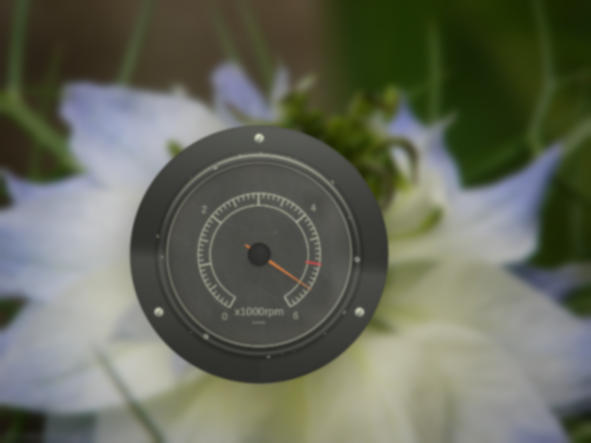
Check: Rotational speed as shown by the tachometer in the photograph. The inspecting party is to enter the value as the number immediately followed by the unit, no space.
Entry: 5500rpm
